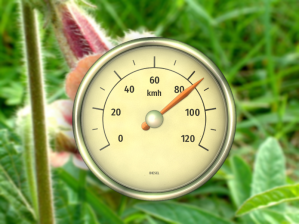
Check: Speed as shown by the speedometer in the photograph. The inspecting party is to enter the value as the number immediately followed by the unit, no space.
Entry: 85km/h
